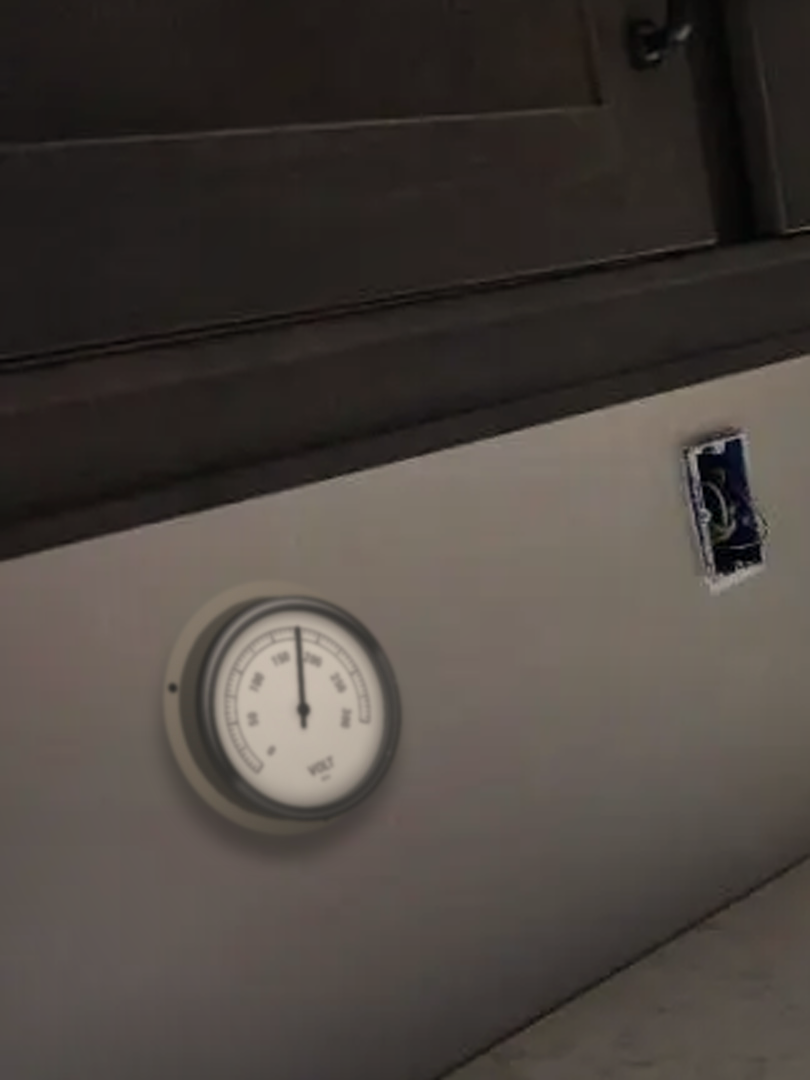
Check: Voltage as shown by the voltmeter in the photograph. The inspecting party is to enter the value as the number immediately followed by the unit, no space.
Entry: 175V
